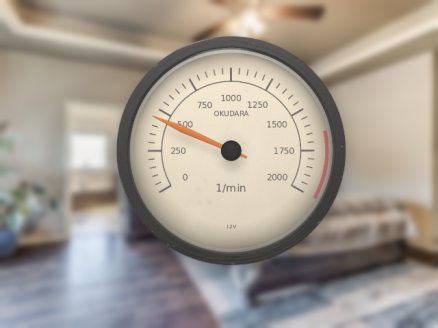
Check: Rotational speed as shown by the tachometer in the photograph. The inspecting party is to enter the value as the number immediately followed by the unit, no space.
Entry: 450rpm
